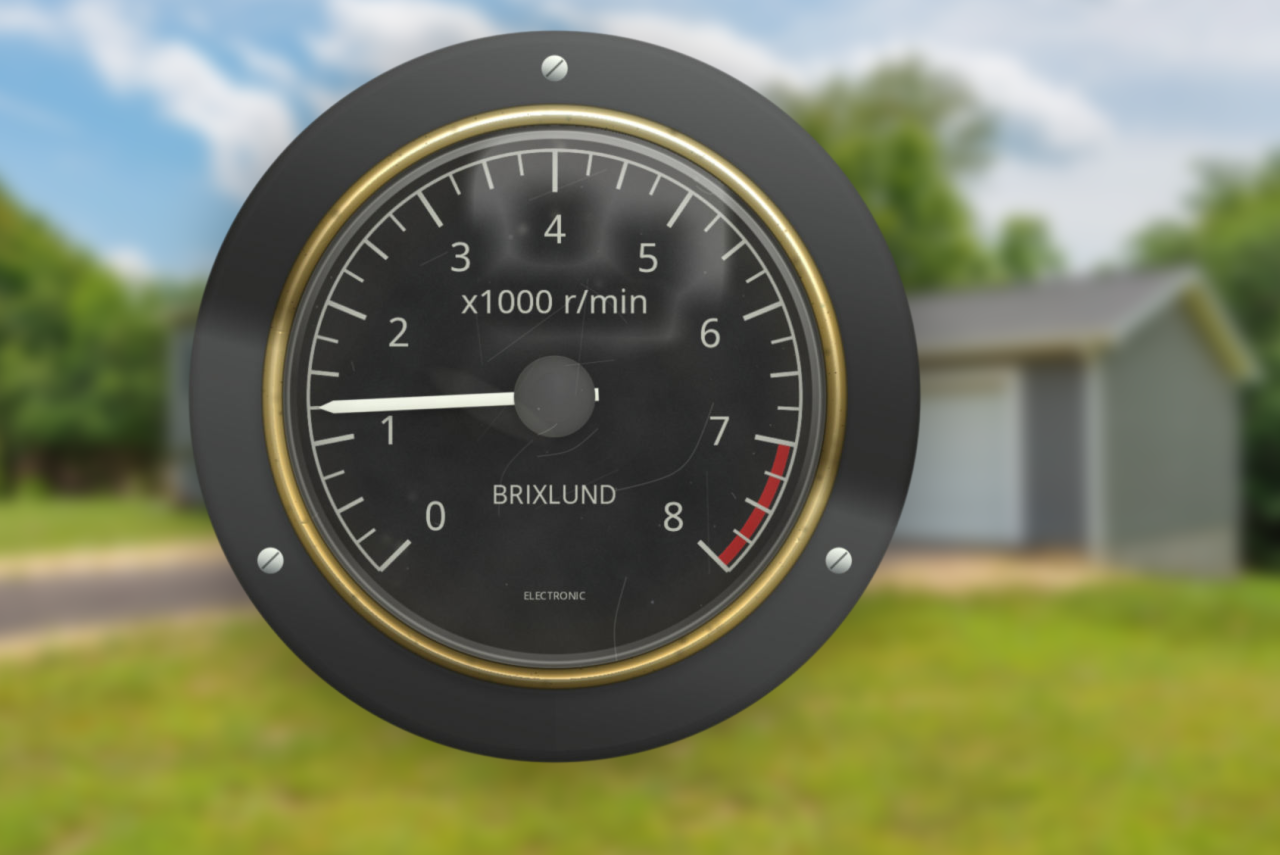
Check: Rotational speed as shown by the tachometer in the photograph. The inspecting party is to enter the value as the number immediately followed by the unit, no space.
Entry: 1250rpm
